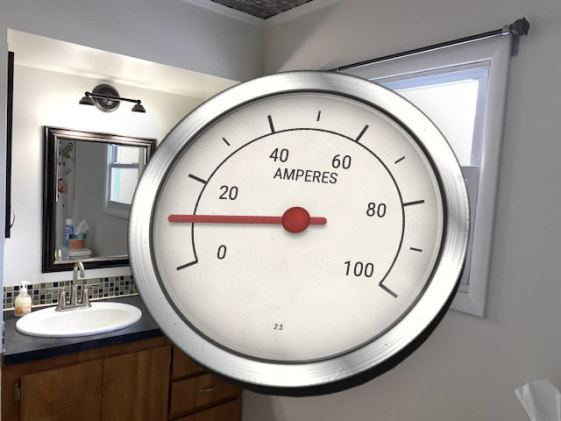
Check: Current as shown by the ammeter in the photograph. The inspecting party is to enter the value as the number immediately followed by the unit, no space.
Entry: 10A
